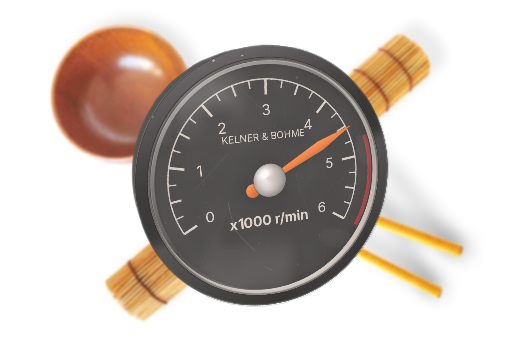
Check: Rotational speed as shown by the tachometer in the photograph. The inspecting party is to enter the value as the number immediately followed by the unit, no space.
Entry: 4500rpm
